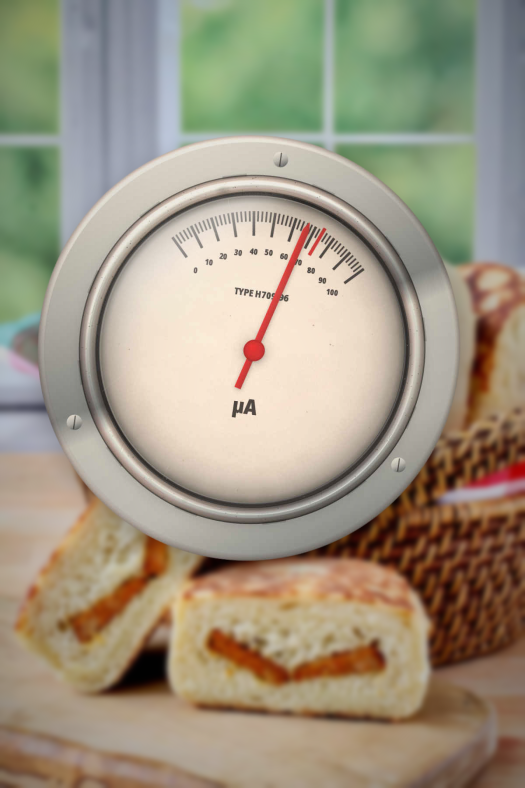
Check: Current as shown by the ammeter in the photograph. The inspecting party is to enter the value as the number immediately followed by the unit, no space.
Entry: 66µA
